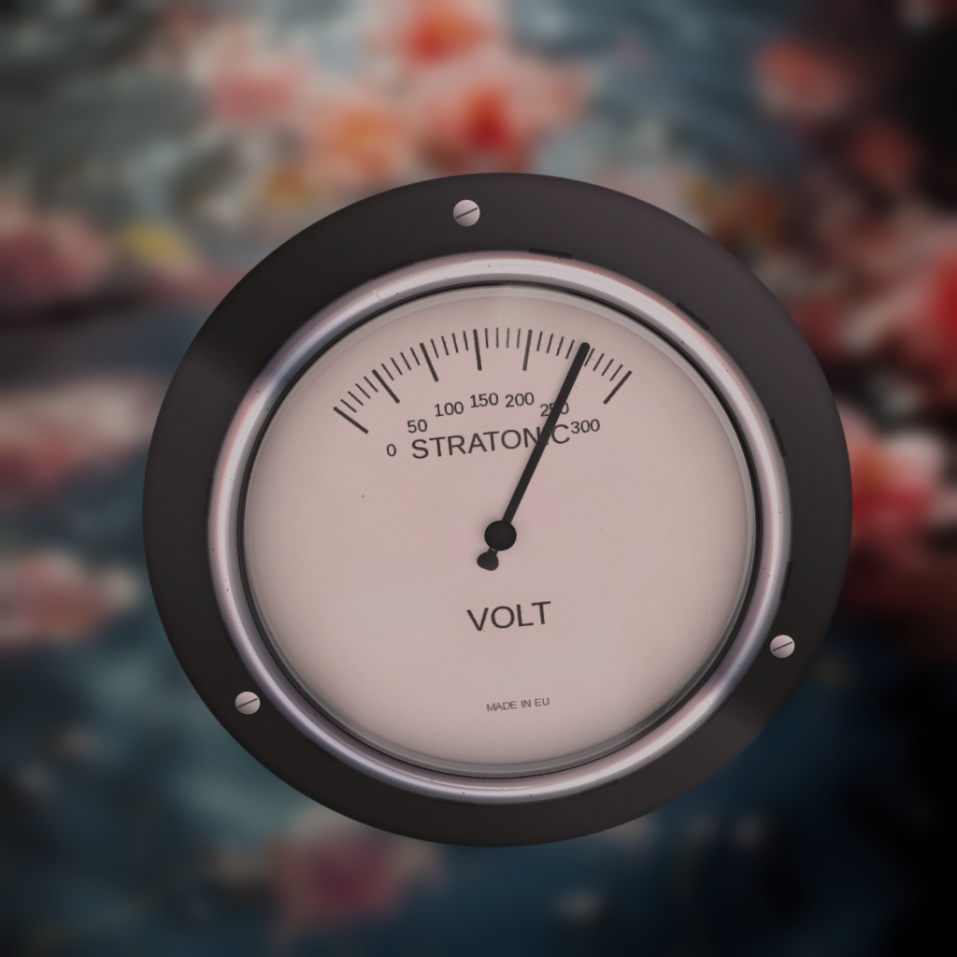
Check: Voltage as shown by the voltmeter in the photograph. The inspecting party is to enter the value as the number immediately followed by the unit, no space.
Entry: 250V
